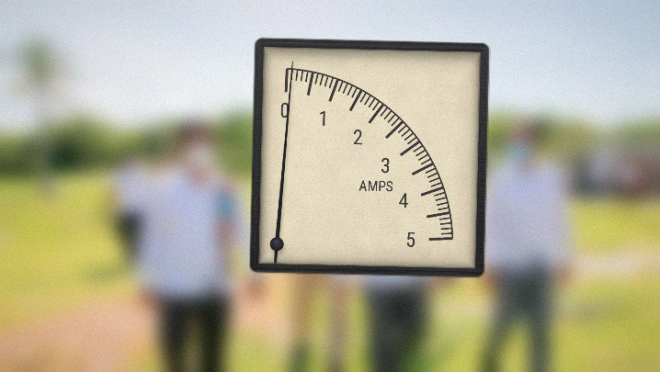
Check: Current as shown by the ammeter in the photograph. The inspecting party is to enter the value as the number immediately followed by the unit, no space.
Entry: 0.1A
